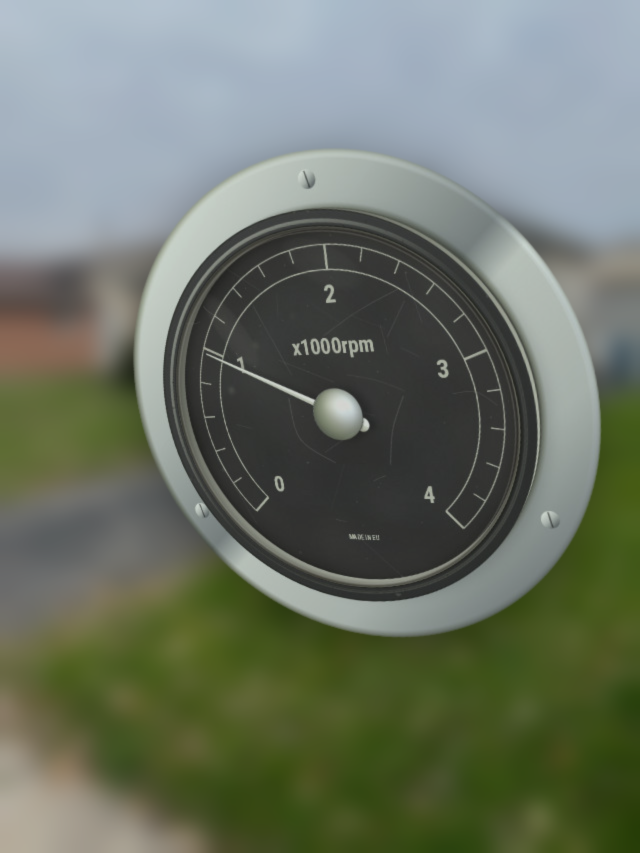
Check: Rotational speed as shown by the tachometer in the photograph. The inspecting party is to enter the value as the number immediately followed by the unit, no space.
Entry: 1000rpm
